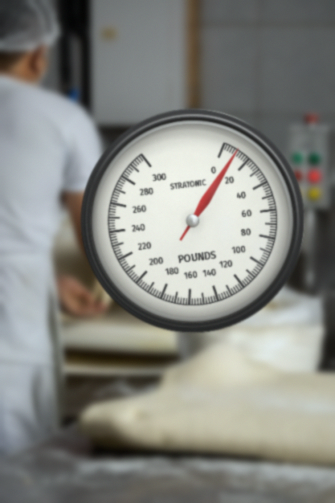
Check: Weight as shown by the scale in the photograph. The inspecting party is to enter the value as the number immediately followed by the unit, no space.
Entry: 10lb
